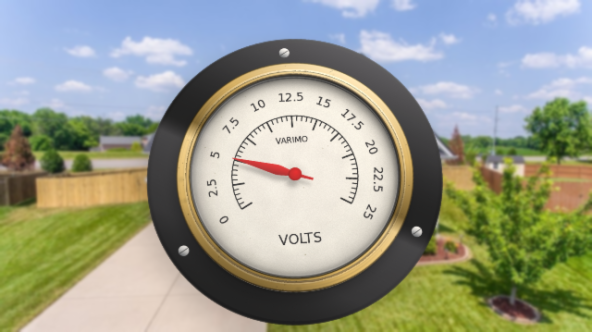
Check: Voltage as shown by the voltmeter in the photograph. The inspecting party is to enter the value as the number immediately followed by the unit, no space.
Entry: 5V
